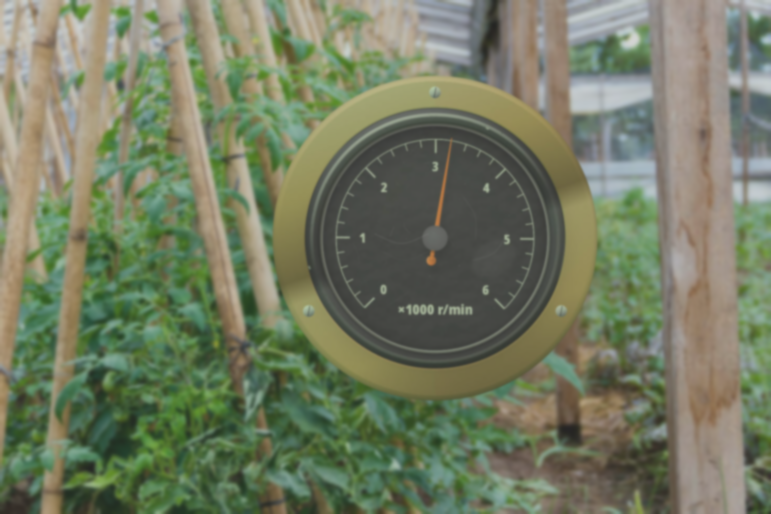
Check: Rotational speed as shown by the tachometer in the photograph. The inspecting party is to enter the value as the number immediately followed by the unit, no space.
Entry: 3200rpm
